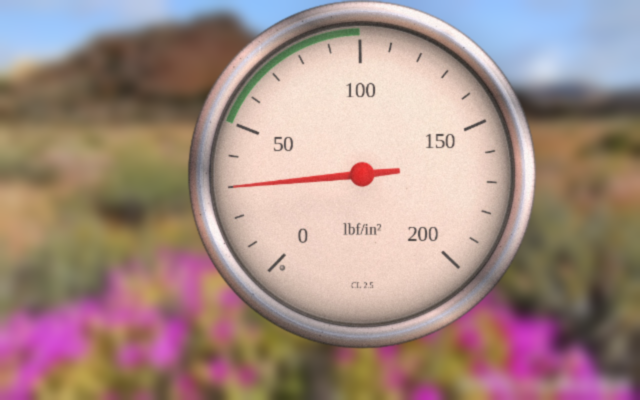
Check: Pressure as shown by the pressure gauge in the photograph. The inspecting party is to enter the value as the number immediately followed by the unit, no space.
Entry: 30psi
